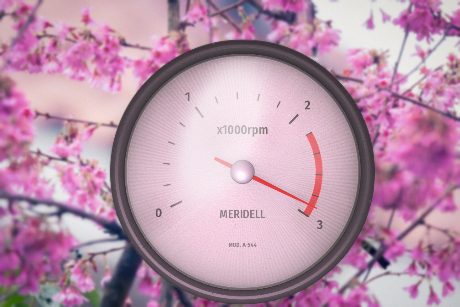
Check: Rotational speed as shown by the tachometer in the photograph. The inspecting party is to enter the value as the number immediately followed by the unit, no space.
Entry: 2900rpm
